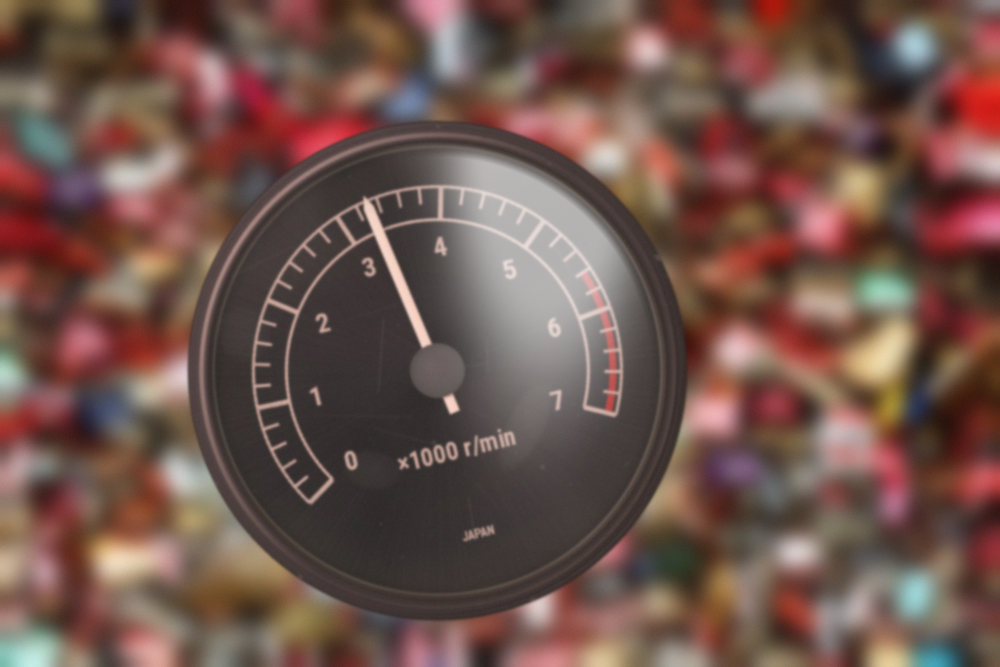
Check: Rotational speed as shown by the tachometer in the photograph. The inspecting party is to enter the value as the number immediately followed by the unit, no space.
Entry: 3300rpm
